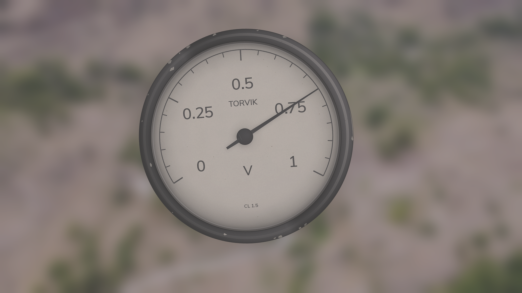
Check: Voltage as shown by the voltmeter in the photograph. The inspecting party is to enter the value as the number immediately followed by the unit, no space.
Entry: 0.75V
